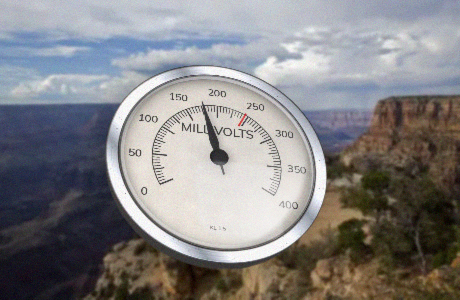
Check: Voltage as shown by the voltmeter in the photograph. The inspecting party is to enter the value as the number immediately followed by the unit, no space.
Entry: 175mV
